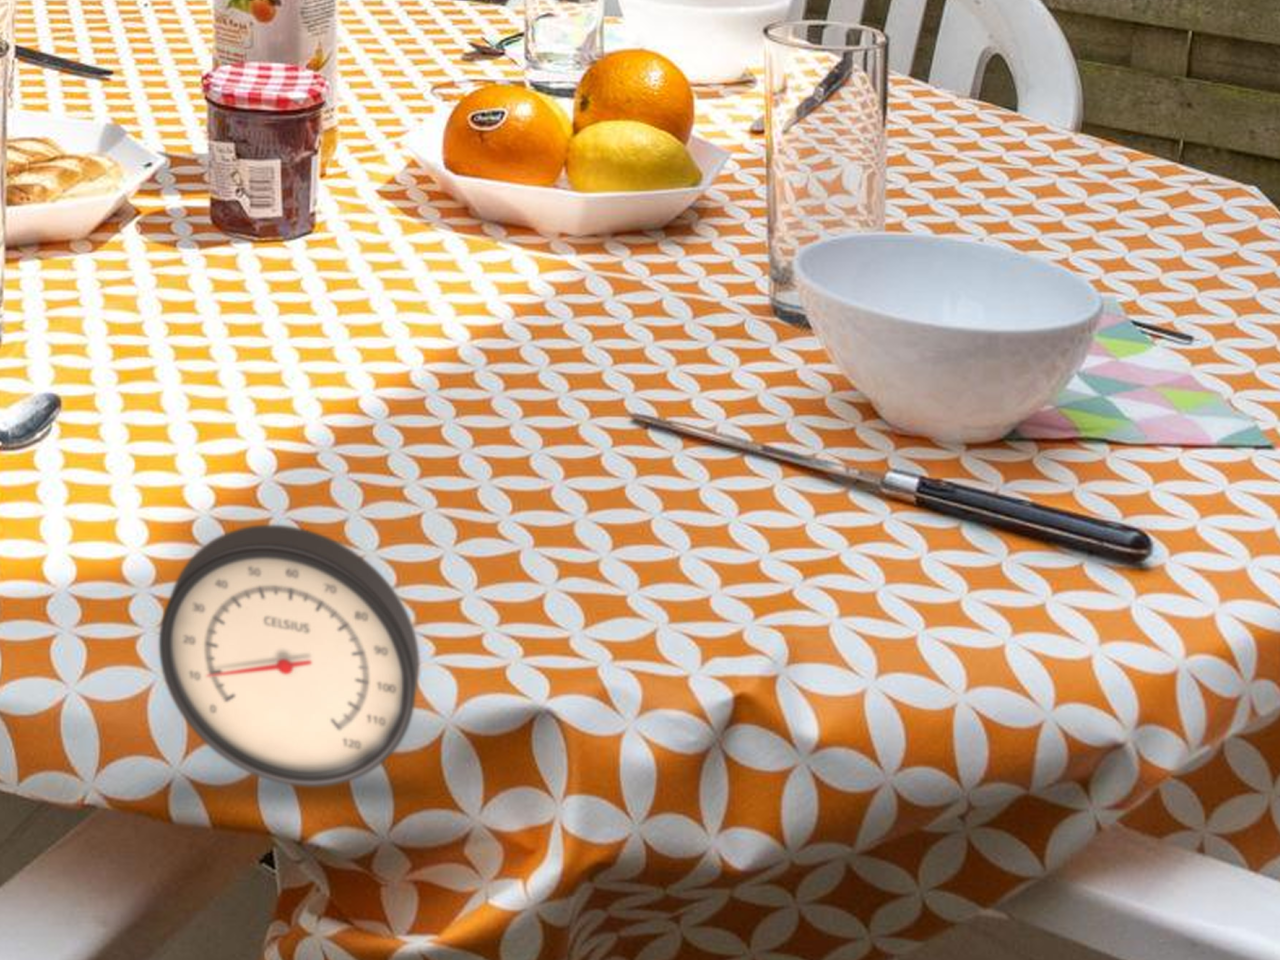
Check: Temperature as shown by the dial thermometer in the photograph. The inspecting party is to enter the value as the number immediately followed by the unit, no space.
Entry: 10°C
